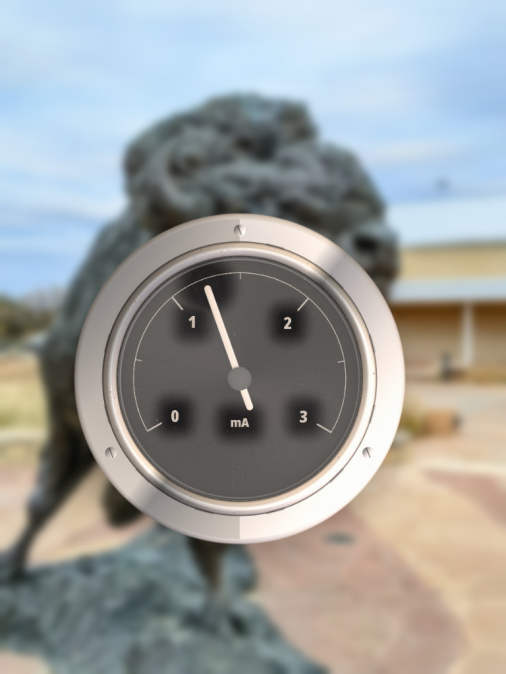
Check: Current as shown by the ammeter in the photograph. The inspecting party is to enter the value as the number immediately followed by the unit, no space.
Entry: 1.25mA
